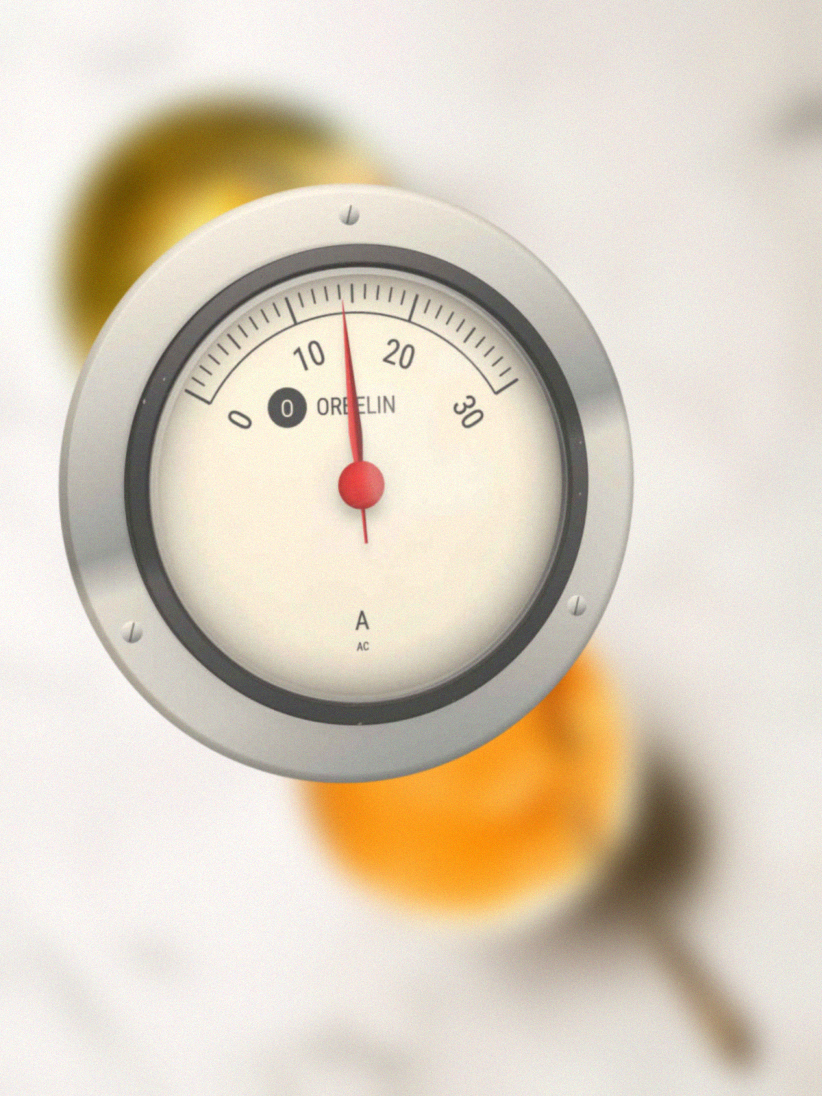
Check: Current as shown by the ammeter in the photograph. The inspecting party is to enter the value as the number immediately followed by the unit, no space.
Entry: 14A
